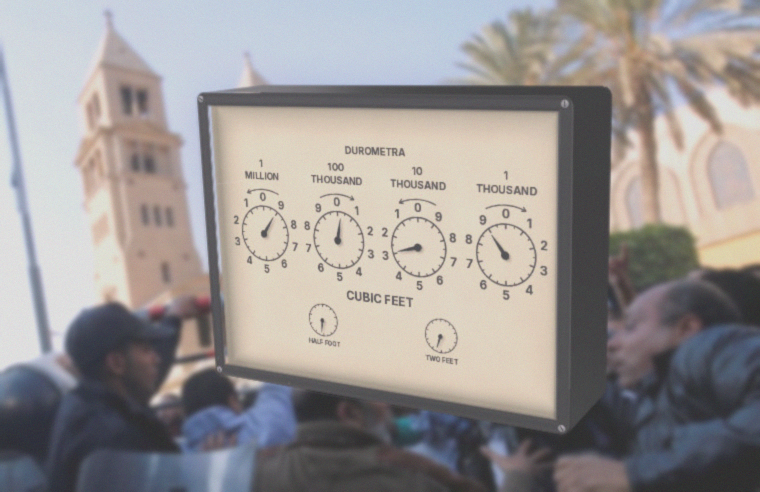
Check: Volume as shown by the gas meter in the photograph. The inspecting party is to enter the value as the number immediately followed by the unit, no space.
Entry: 902900ft³
